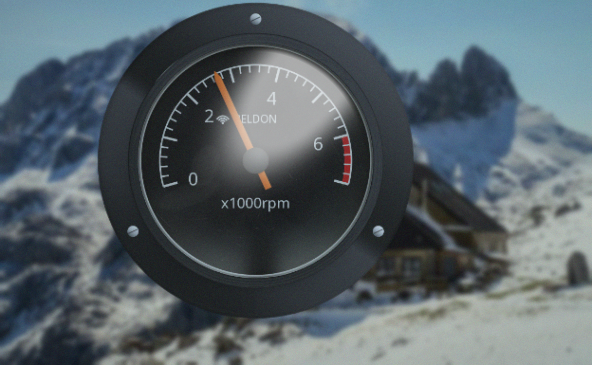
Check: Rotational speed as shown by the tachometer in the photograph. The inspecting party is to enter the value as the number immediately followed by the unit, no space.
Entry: 2700rpm
